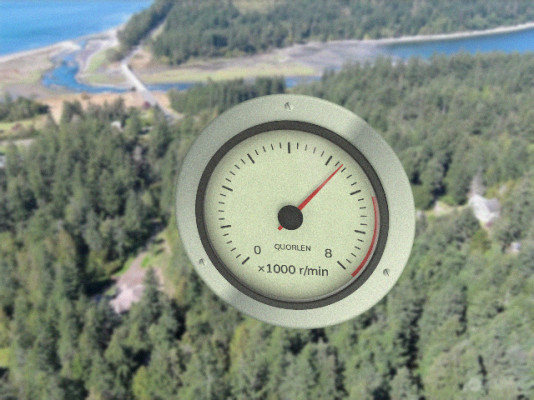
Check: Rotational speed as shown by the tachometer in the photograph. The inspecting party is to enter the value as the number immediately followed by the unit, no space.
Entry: 5300rpm
